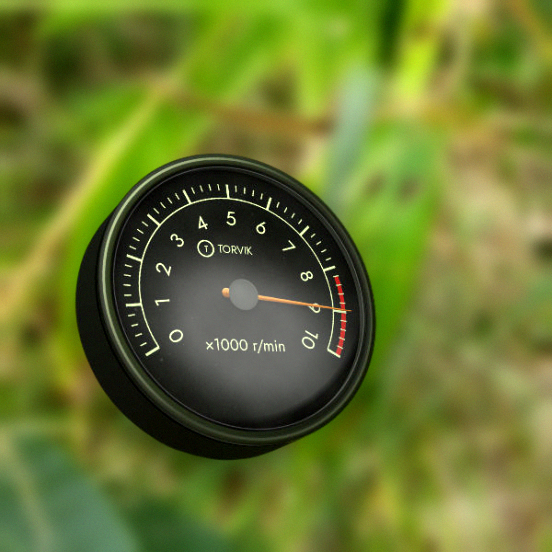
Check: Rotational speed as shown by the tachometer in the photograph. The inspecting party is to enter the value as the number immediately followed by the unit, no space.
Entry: 9000rpm
